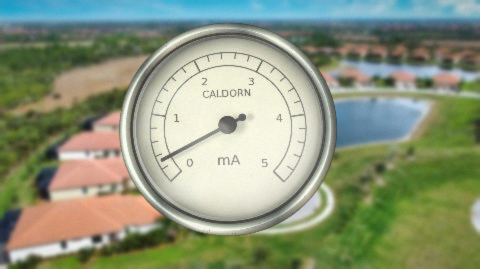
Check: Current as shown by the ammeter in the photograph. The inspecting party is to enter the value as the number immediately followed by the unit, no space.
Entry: 0.3mA
